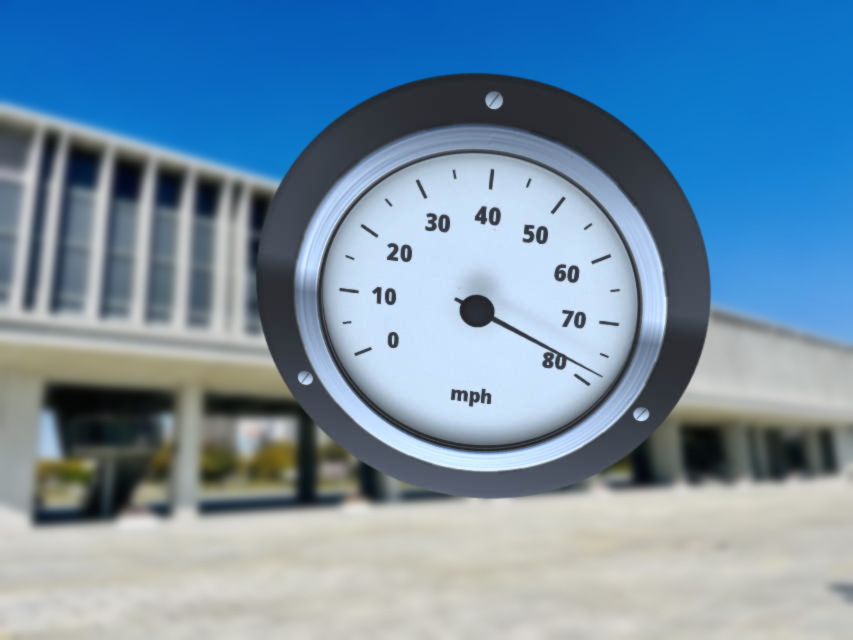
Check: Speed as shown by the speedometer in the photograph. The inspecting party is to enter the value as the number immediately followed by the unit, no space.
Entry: 77.5mph
